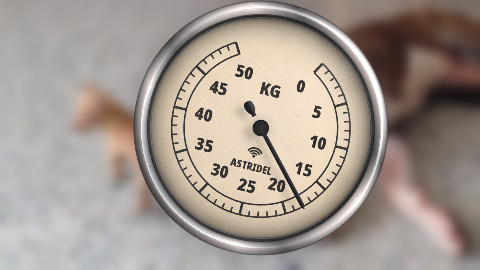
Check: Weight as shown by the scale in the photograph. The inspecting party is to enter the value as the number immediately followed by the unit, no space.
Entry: 18kg
